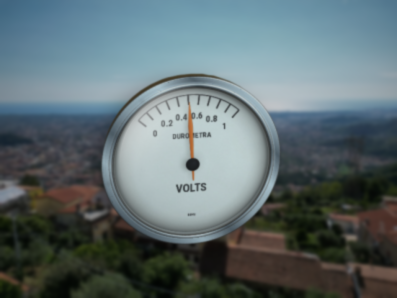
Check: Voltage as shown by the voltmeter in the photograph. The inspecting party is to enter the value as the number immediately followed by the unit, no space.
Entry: 0.5V
